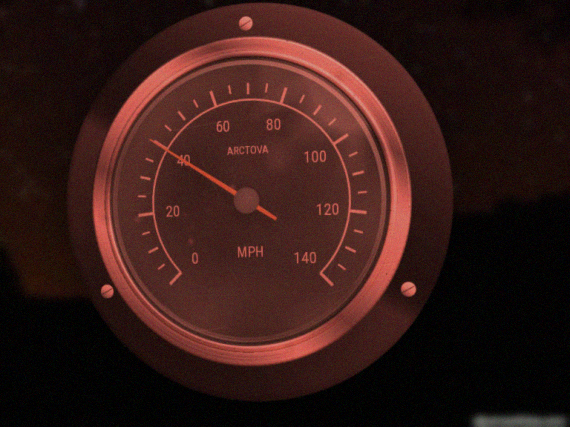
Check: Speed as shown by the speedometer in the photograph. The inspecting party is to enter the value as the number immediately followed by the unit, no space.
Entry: 40mph
